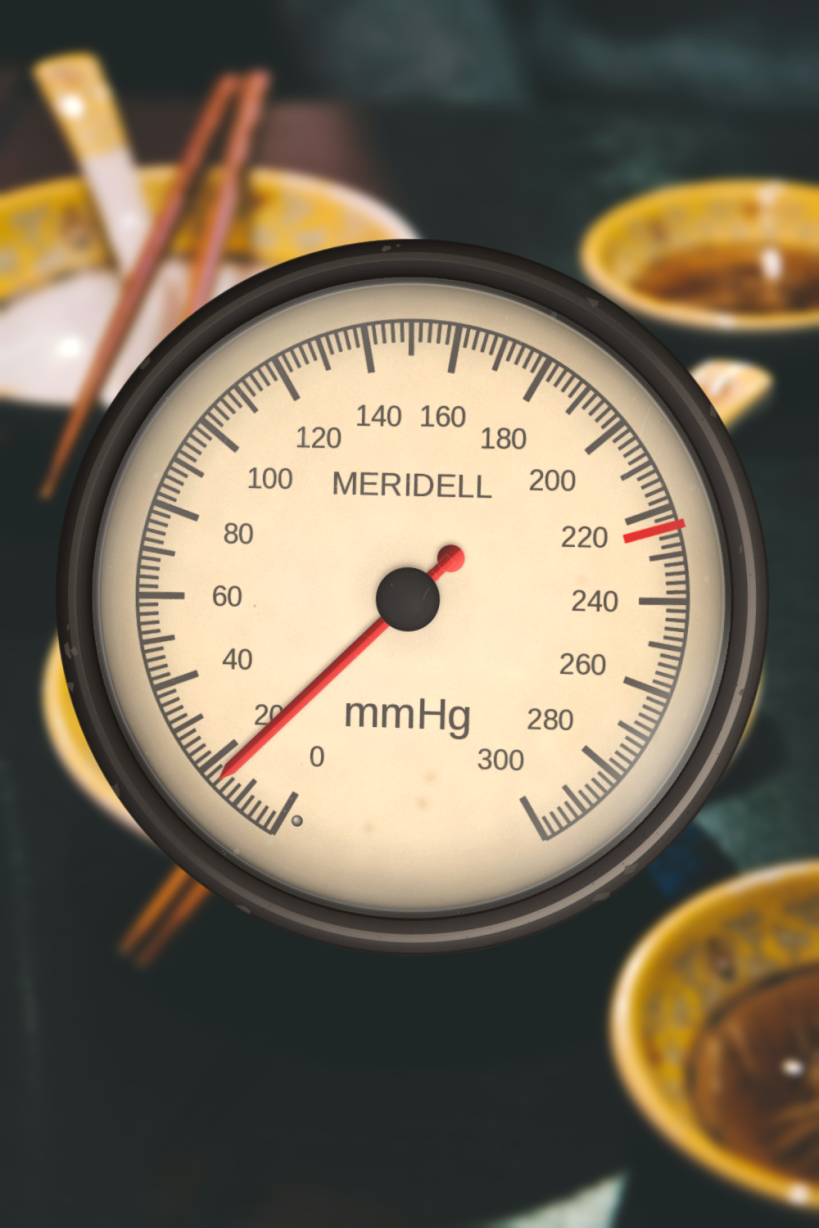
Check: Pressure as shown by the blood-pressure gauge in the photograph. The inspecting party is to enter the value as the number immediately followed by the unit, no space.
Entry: 16mmHg
